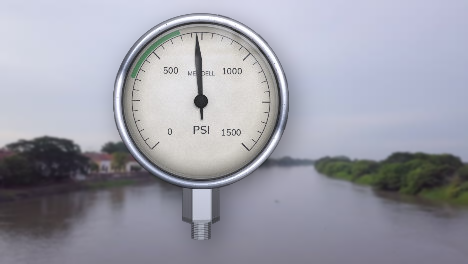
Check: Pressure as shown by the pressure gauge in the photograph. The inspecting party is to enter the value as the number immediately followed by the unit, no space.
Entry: 725psi
